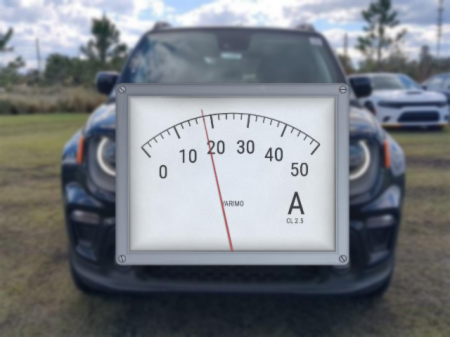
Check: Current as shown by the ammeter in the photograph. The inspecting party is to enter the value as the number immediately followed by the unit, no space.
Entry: 18A
